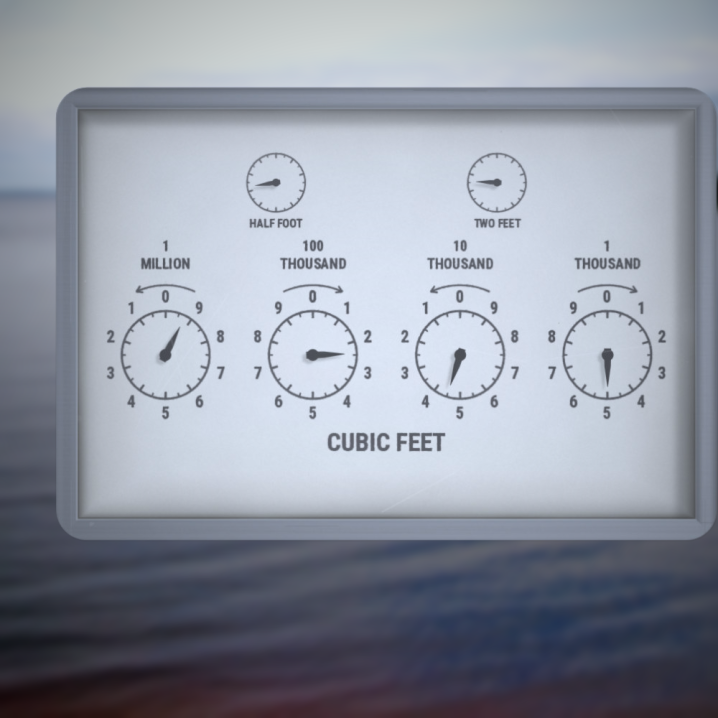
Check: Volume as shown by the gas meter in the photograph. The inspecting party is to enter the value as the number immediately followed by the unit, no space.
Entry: 924500ft³
